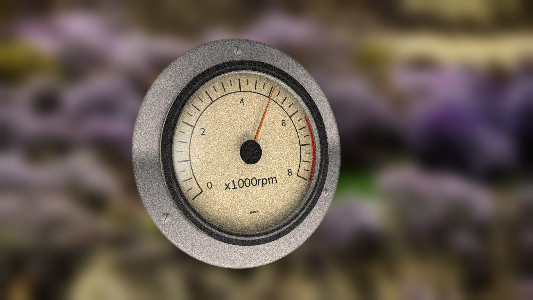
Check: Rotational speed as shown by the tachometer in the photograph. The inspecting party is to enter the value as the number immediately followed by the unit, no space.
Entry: 5000rpm
